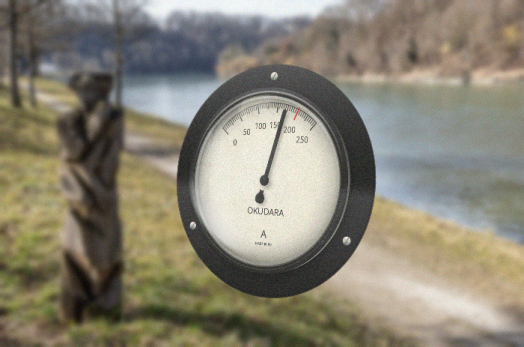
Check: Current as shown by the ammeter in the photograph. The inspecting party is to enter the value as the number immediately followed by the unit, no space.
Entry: 175A
